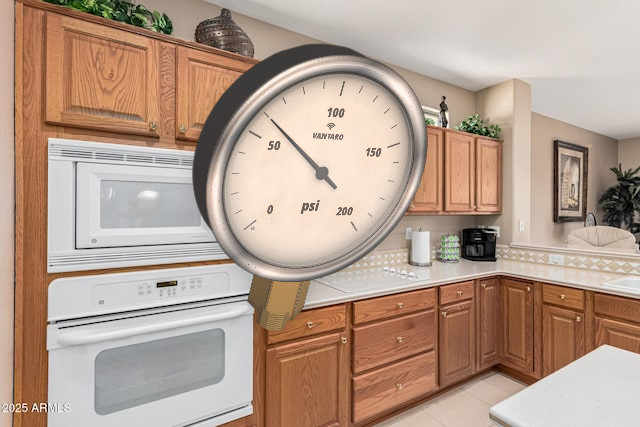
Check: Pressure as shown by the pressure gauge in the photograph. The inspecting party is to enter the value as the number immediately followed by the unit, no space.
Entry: 60psi
